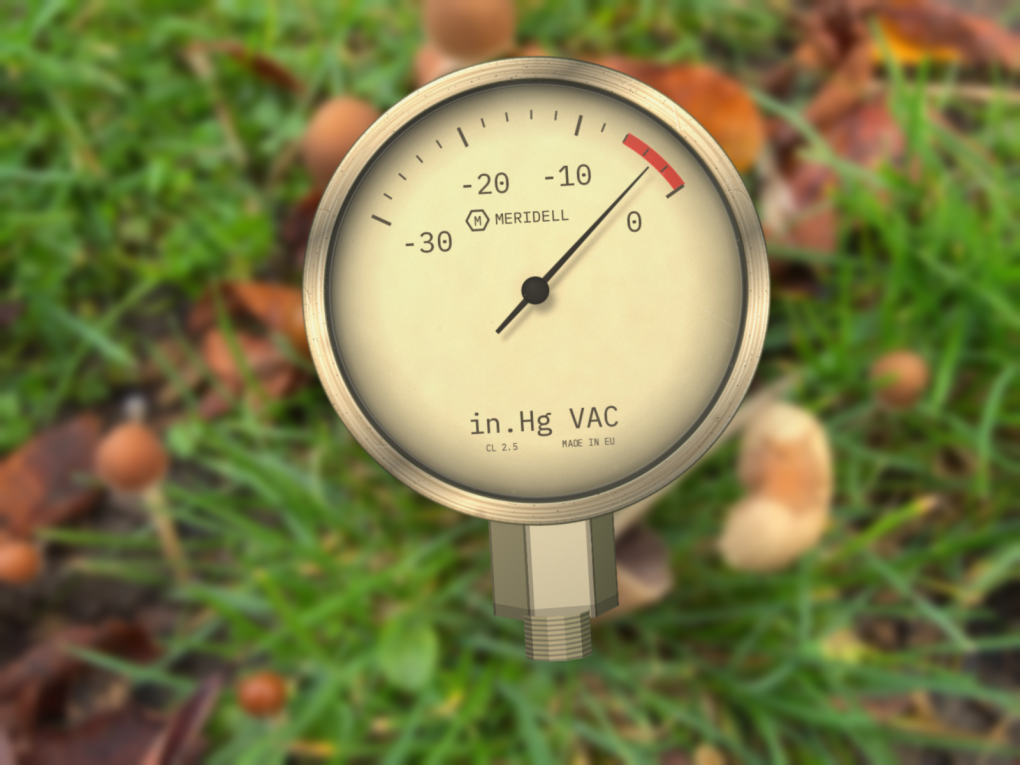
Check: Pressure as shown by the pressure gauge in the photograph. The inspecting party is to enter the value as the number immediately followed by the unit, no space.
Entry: -3inHg
